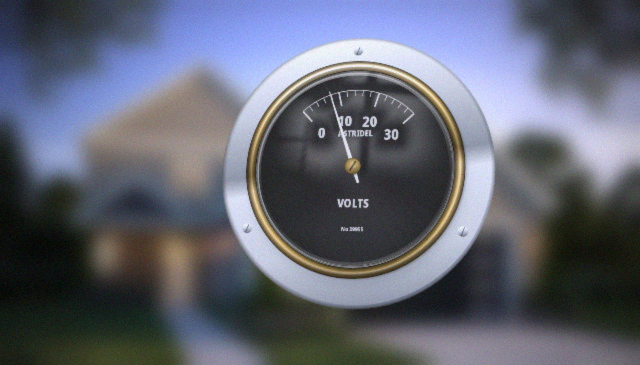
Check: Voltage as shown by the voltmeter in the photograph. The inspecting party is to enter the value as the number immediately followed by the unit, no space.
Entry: 8V
